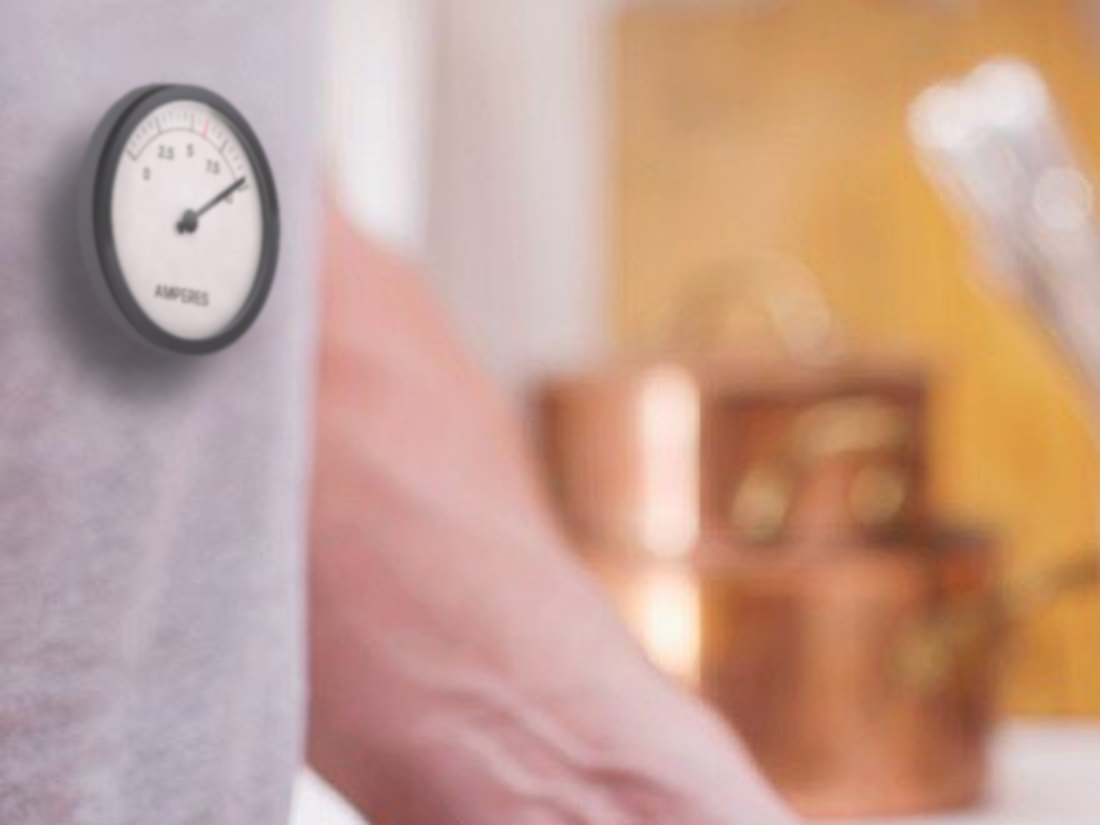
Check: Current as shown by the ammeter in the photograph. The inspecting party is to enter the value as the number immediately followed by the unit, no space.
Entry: 9.5A
